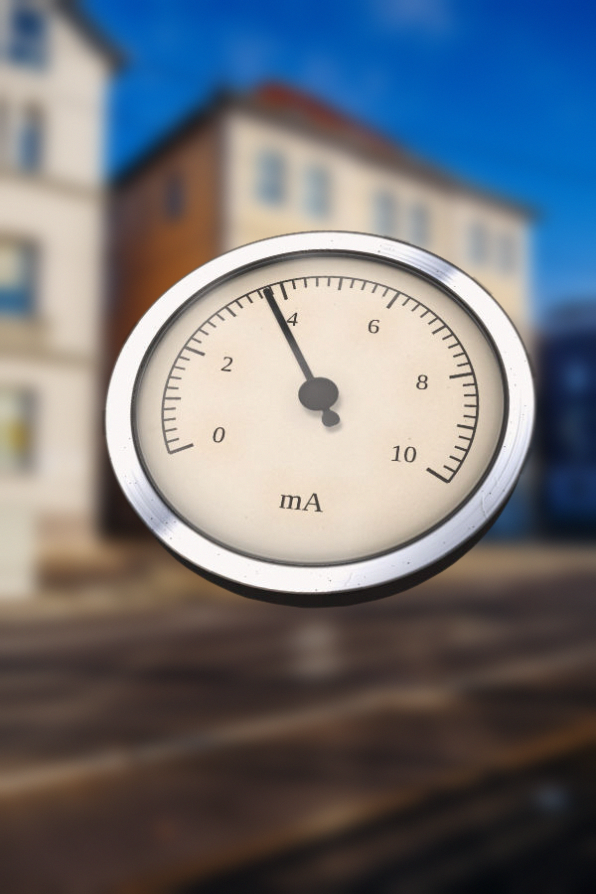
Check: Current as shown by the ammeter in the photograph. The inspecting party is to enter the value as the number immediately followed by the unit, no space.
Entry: 3.7mA
